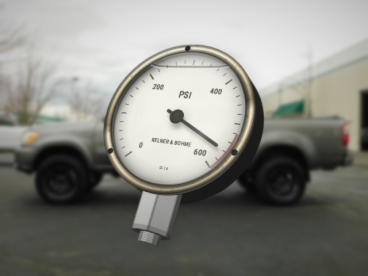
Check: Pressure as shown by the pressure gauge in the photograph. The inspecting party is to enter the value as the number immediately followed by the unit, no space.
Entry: 560psi
